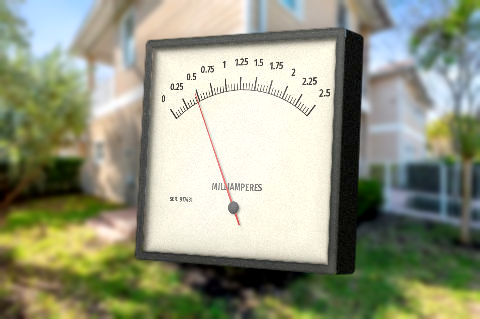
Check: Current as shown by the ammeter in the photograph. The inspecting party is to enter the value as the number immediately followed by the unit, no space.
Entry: 0.5mA
